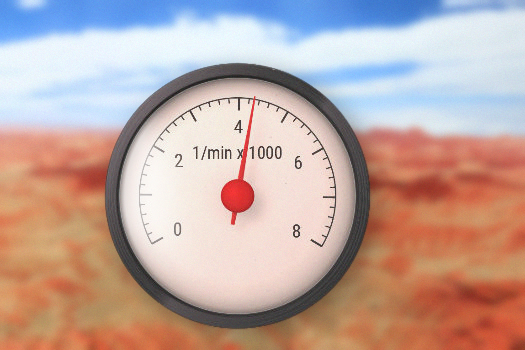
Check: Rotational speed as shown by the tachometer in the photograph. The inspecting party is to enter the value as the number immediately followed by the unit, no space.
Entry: 4300rpm
